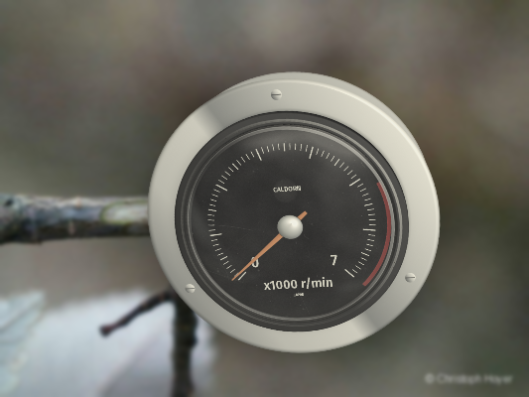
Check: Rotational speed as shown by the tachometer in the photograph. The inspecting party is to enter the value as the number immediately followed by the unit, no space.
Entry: 100rpm
